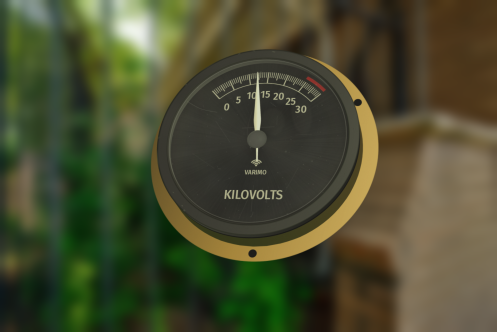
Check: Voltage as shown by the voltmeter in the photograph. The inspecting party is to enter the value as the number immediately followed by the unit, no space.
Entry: 12.5kV
